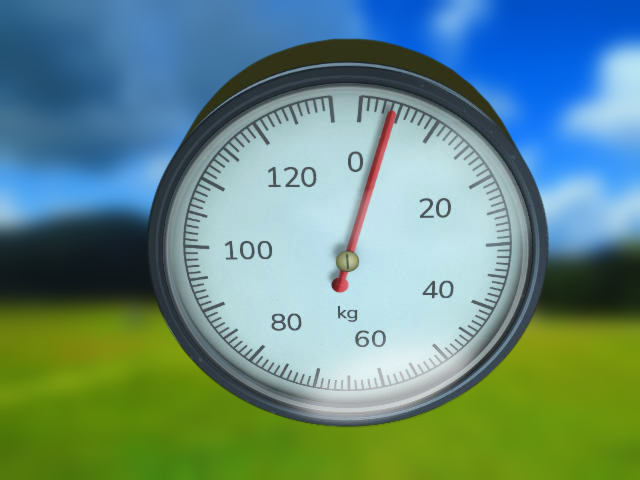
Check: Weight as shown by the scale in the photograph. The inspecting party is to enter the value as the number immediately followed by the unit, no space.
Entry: 4kg
